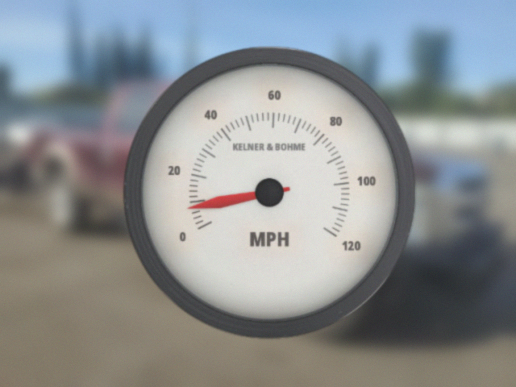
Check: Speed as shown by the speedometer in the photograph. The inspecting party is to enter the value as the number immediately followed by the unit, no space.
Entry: 8mph
